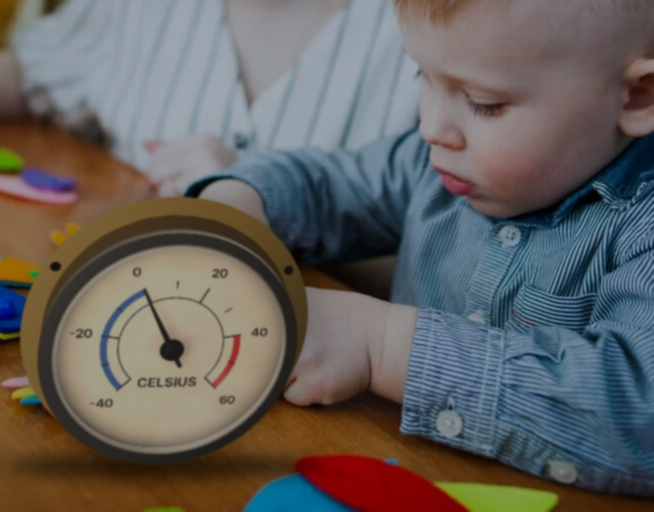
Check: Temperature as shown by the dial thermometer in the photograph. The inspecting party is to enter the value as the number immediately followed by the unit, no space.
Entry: 0°C
